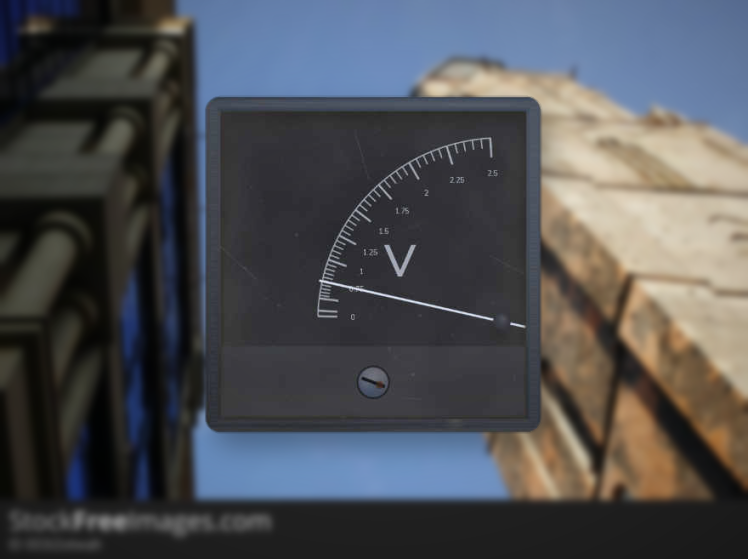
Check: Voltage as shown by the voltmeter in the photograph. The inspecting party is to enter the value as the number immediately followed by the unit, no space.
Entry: 0.75V
